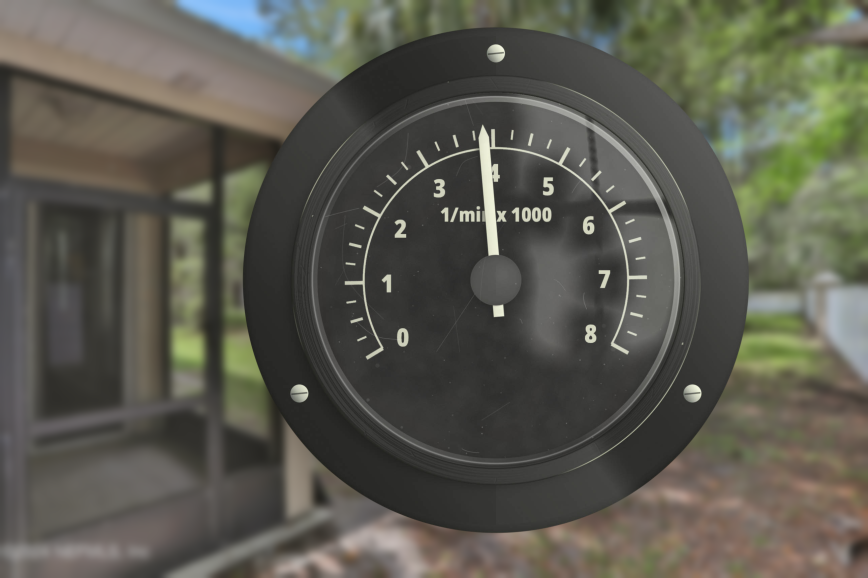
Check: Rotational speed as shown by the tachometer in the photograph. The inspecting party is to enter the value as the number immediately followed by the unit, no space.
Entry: 3875rpm
